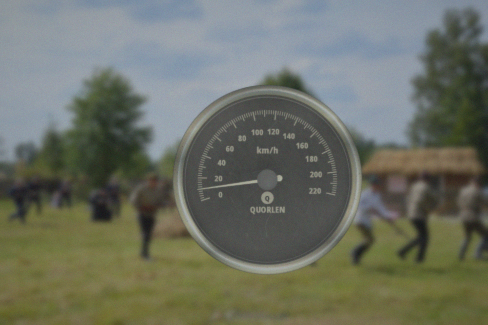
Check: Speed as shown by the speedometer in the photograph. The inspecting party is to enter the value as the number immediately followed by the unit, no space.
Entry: 10km/h
